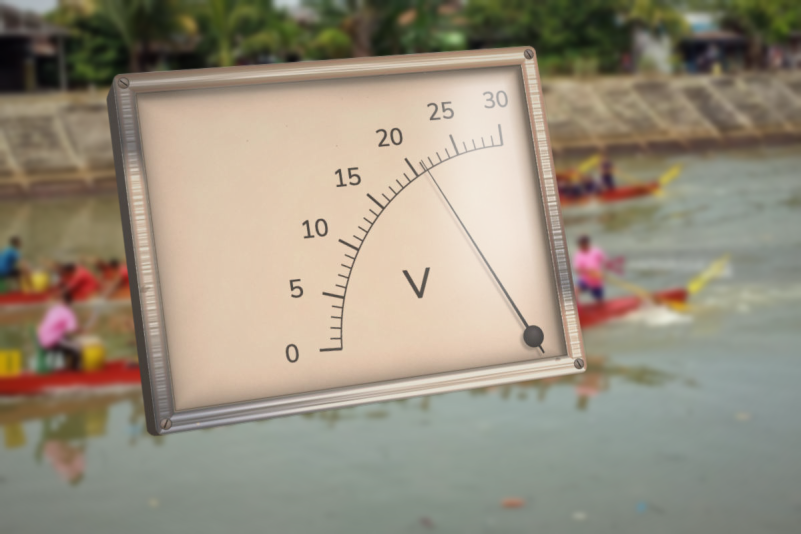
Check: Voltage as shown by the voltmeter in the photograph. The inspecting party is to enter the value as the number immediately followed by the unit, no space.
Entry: 21V
